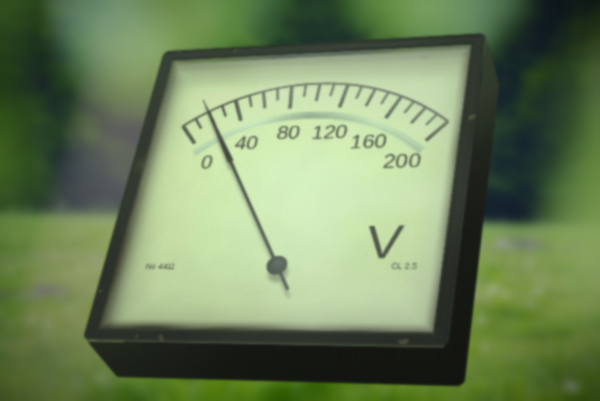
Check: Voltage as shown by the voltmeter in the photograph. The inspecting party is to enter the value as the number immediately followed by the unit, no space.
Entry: 20V
